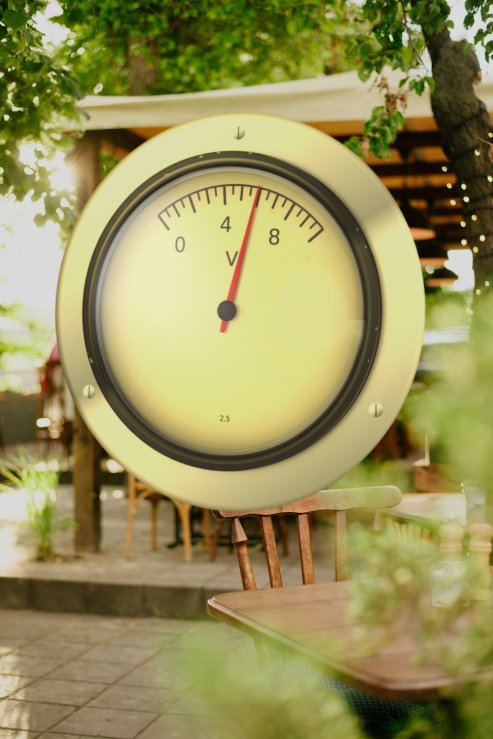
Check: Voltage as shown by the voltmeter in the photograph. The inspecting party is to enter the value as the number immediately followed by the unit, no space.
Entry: 6V
